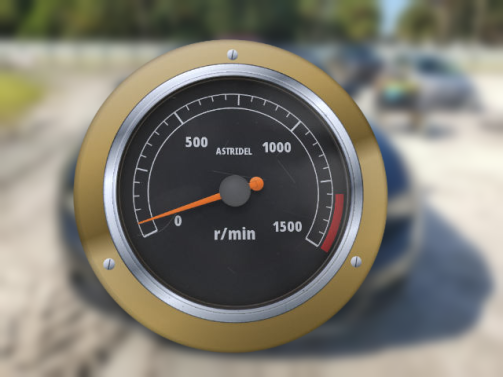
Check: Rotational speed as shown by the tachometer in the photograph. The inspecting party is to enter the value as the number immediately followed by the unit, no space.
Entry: 50rpm
